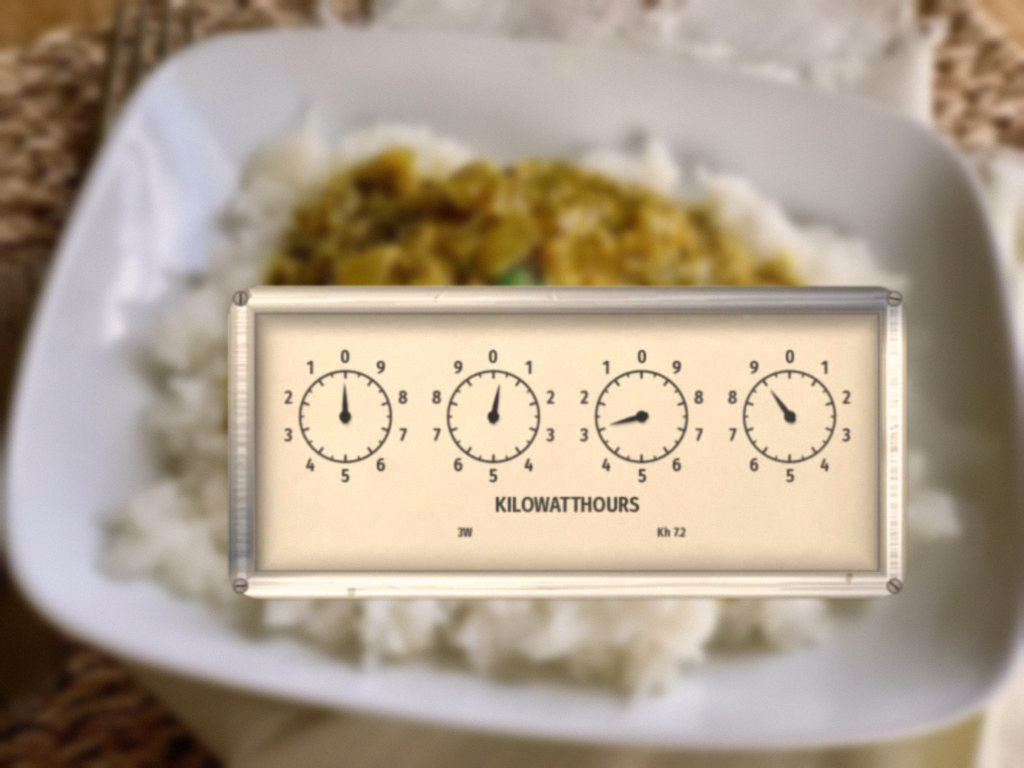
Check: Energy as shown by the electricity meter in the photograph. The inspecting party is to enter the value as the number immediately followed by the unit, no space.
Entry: 29kWh
